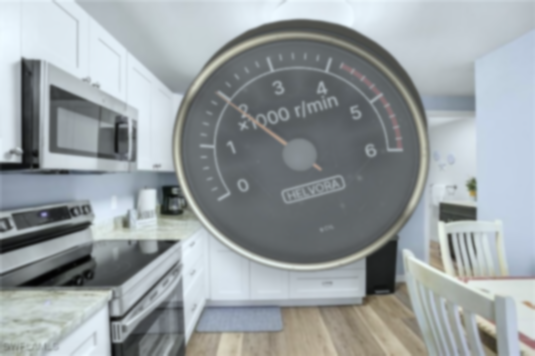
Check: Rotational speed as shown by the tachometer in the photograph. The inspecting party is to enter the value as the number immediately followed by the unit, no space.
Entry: 2000rpm
